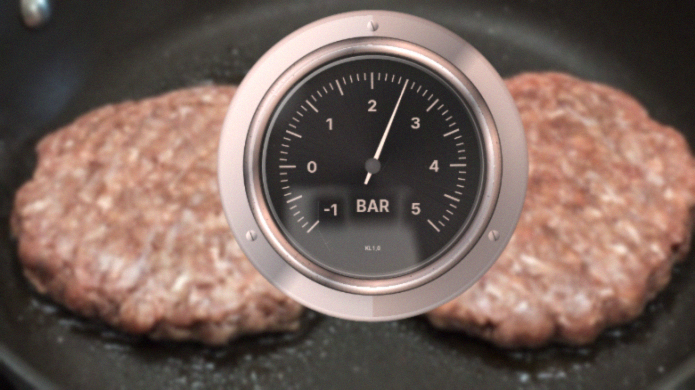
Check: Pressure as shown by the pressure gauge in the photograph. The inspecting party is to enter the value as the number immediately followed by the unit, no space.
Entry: 2.5bar
